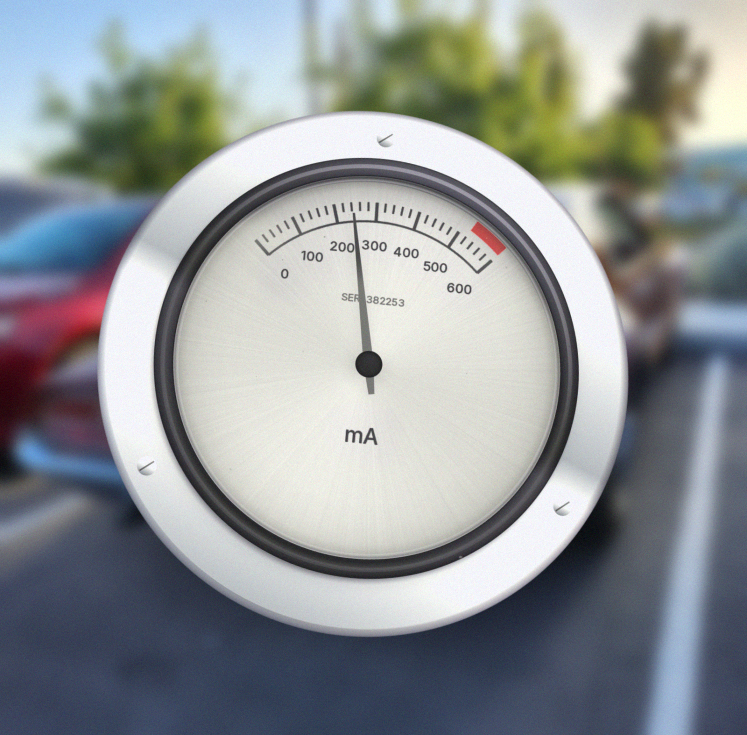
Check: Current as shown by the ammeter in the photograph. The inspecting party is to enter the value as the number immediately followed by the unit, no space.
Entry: 240mA
